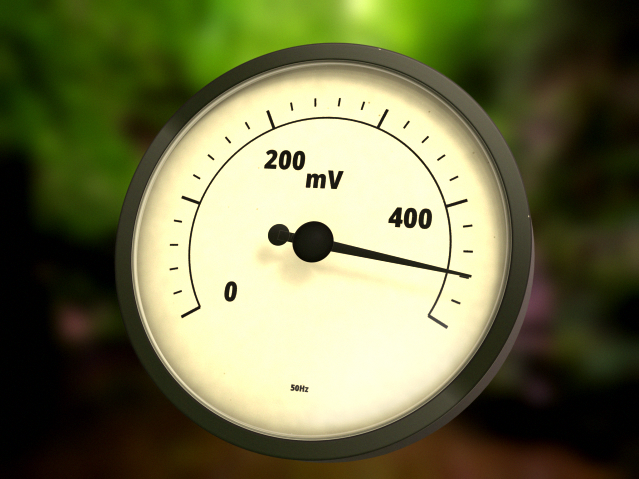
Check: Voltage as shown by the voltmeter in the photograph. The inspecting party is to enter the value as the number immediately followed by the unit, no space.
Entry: 460mV
